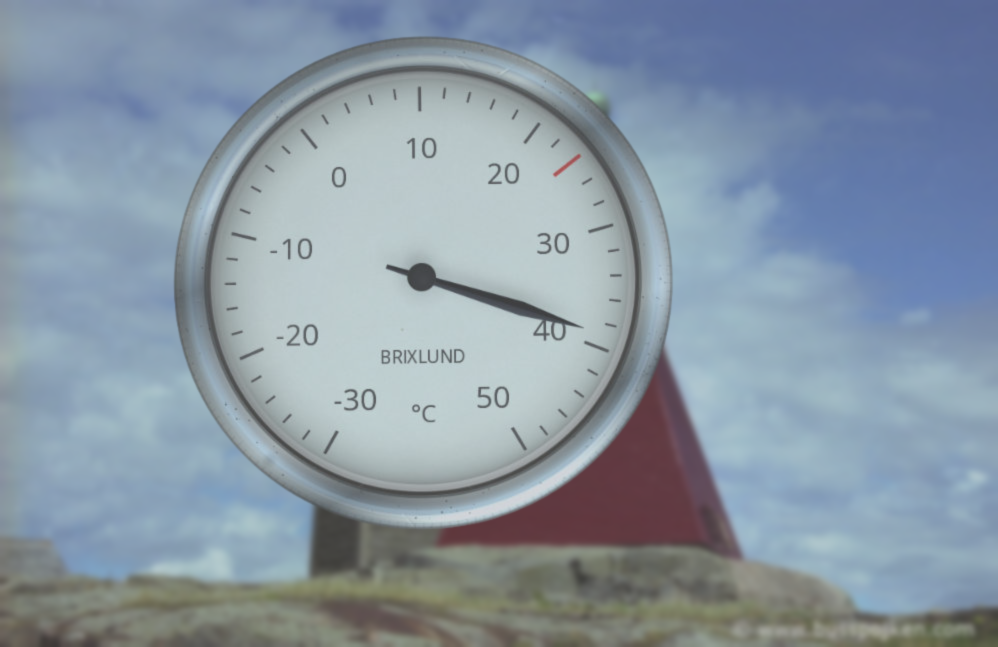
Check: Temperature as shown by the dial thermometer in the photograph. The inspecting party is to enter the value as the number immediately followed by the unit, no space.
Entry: 39°C
